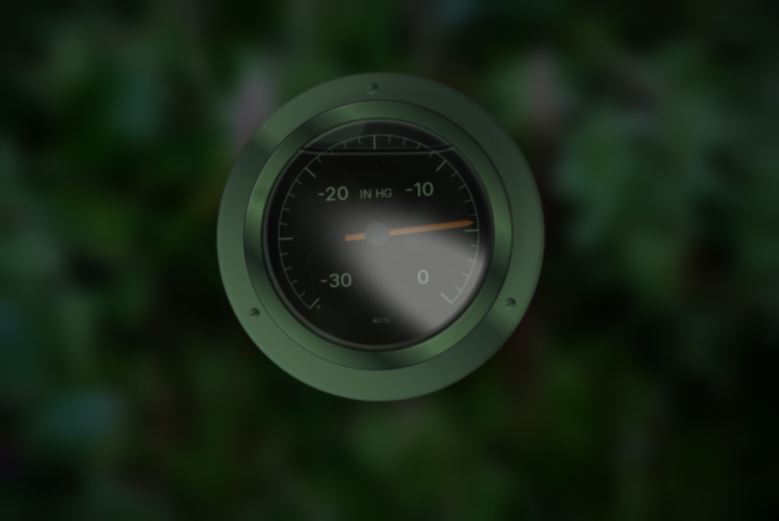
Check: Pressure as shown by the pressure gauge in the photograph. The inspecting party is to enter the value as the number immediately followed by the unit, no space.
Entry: -5.5inHg
